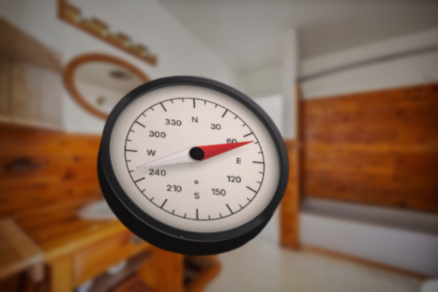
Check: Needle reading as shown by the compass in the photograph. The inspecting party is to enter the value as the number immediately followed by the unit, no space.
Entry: 70°
